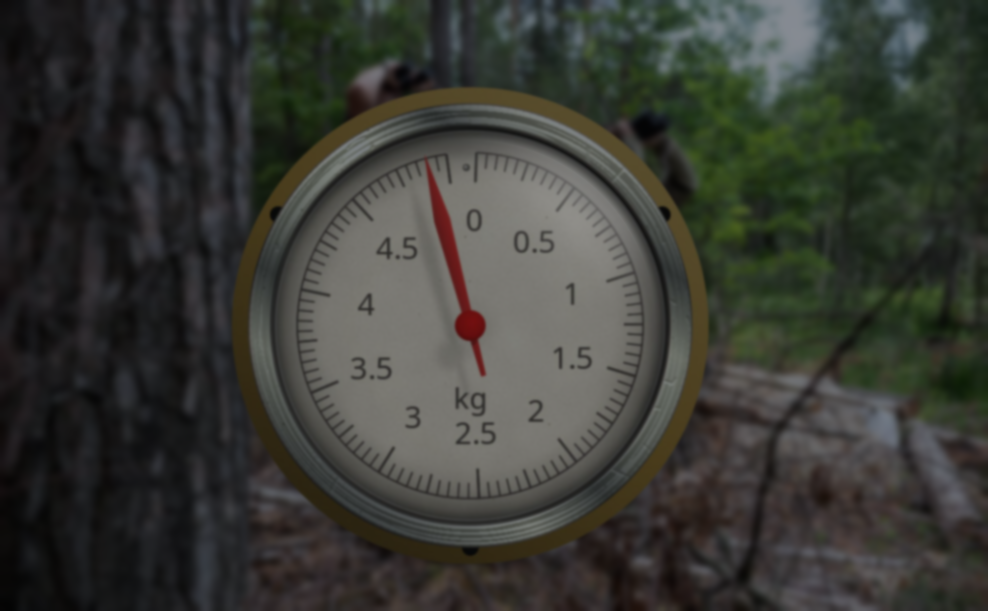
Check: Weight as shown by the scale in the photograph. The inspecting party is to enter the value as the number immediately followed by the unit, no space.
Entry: 4.9kg
